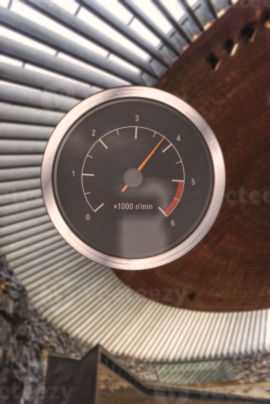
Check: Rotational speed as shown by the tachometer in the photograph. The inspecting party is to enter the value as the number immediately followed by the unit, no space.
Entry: 3750rpm
